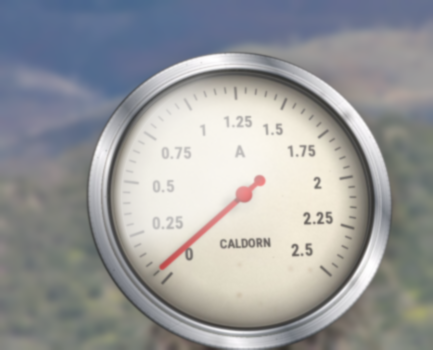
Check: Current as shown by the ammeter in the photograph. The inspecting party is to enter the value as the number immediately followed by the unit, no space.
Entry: 0.05A
